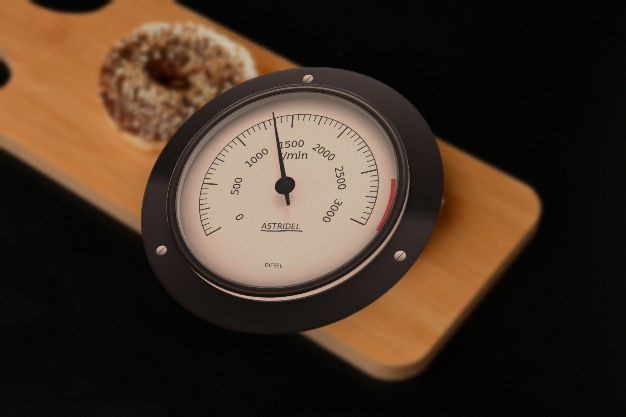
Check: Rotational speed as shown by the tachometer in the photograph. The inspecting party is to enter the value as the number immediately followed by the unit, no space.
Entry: 1350rpm
